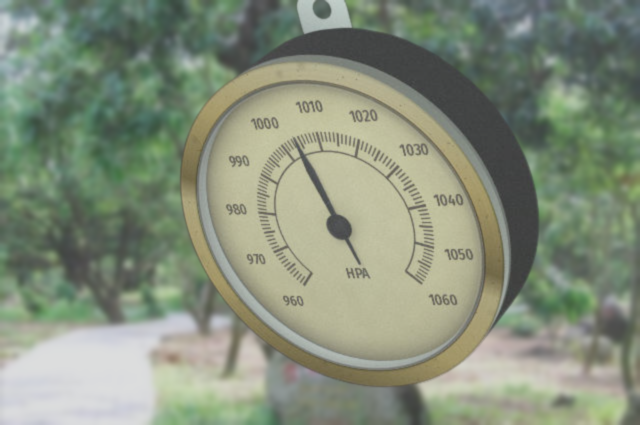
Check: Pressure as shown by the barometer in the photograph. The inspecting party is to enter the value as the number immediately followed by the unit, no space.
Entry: 1005hPa
